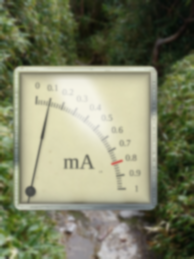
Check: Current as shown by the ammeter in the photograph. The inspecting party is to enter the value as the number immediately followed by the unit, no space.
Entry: 0.1mA
